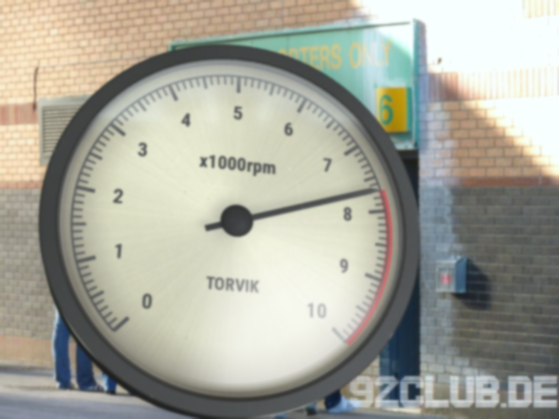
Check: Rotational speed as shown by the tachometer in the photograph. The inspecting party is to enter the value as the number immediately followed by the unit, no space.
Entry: 7700rpm
